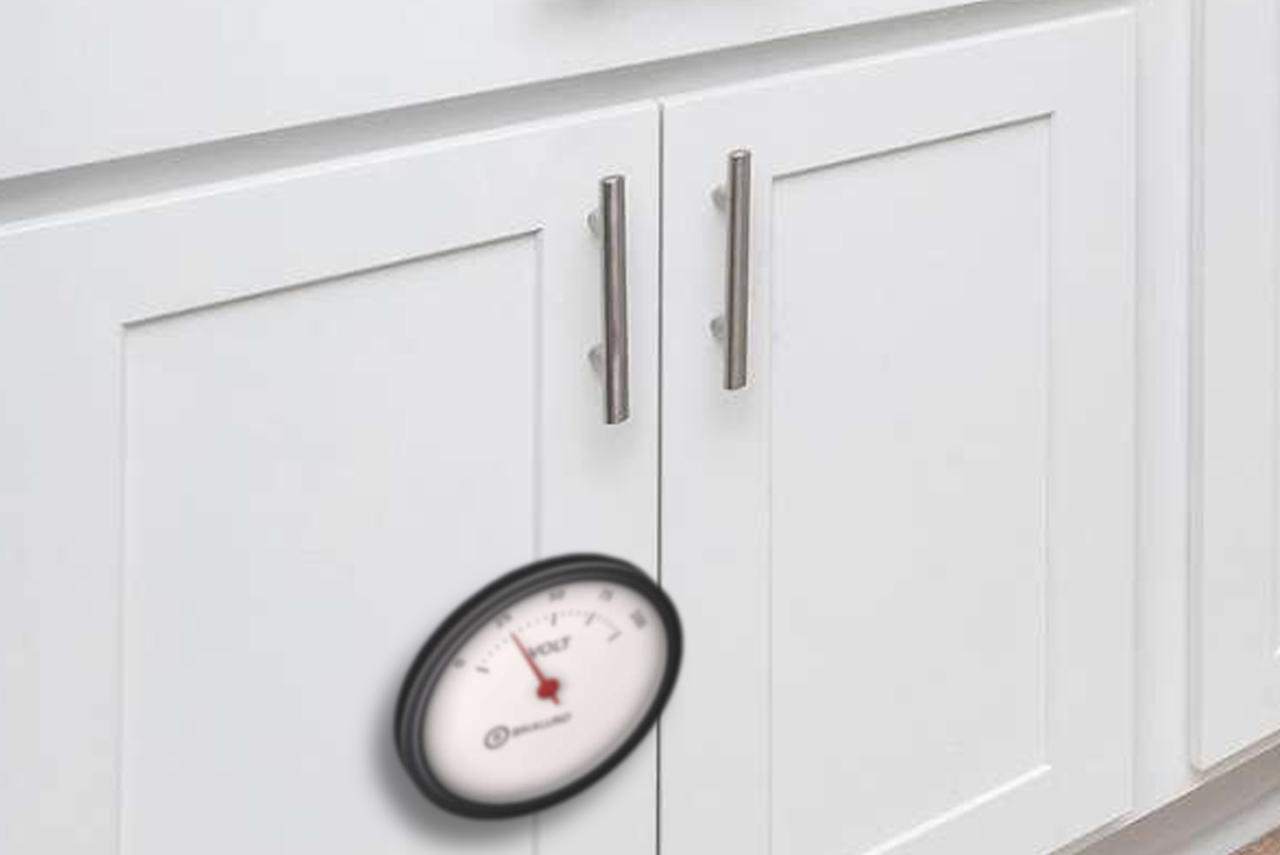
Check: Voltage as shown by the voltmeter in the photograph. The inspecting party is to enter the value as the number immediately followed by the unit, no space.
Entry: 25V
